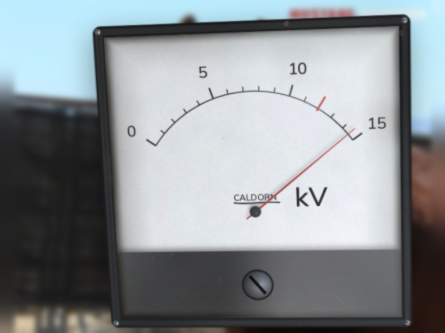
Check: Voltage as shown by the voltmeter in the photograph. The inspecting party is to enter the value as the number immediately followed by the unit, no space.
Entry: 14.5kV
